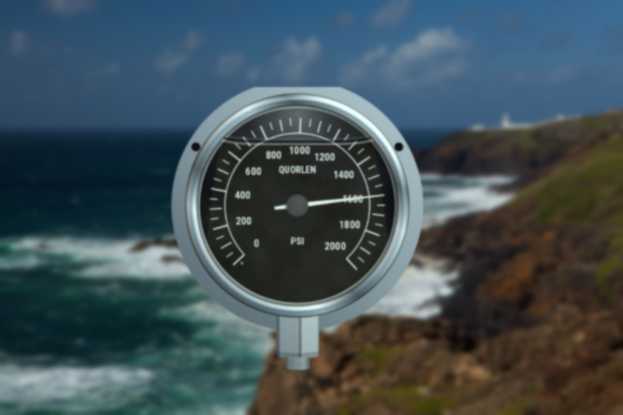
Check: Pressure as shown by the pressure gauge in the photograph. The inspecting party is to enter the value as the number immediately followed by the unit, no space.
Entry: 1600psi
